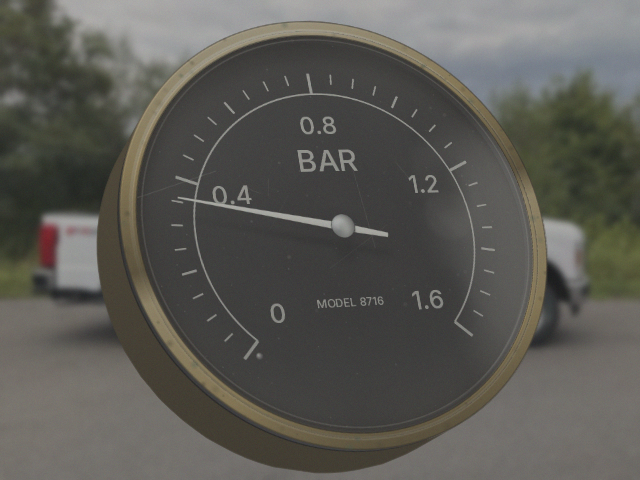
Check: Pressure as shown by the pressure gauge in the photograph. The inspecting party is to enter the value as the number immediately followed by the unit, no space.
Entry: 0.35bar
